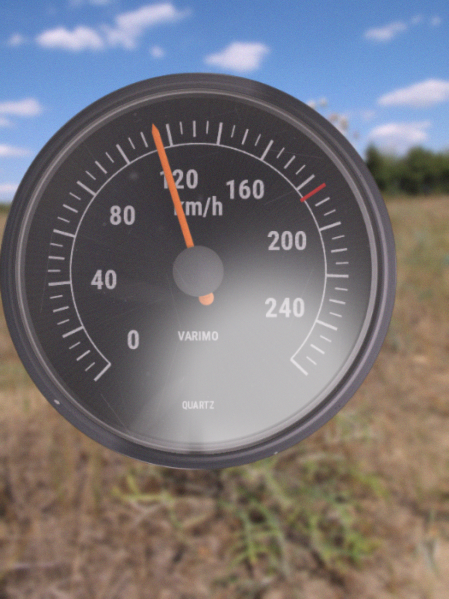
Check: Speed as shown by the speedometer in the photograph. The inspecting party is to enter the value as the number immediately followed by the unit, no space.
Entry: 115km/h
